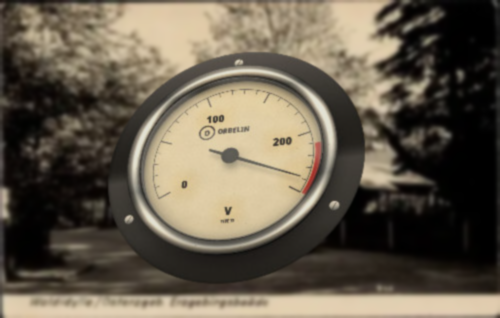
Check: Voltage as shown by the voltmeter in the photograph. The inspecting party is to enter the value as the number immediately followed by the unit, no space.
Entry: 240V
